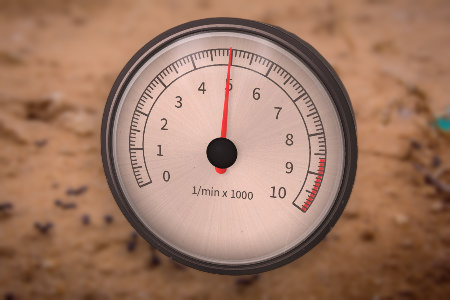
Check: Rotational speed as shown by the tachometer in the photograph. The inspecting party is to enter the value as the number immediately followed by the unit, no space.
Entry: 5000rpm
